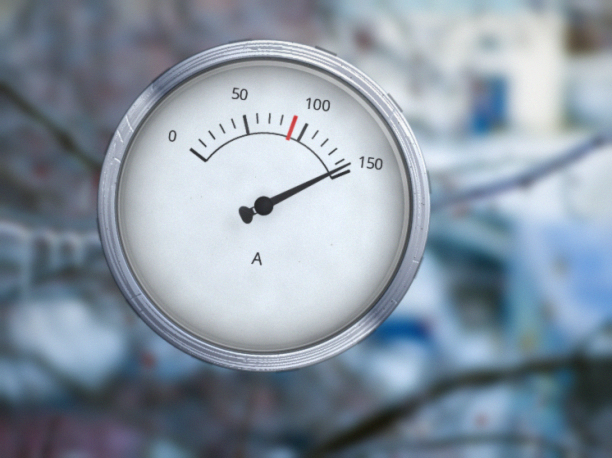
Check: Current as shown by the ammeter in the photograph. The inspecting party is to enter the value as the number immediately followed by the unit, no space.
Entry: 145A
